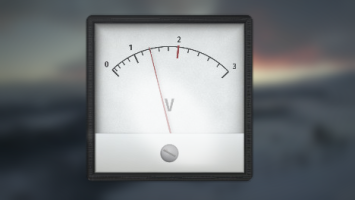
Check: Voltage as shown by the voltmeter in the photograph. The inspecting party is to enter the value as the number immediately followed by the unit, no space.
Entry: 1.4V
